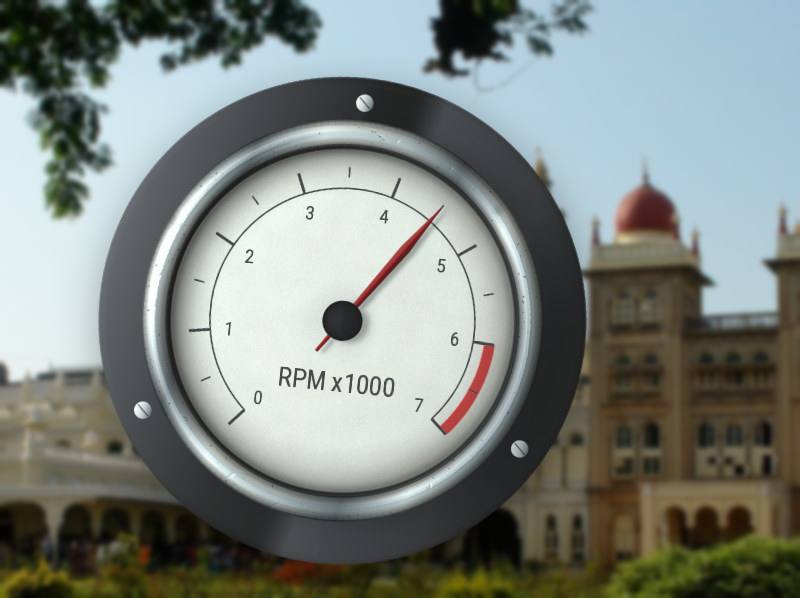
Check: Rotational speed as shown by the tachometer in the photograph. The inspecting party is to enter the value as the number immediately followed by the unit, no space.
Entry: 4500rpm
